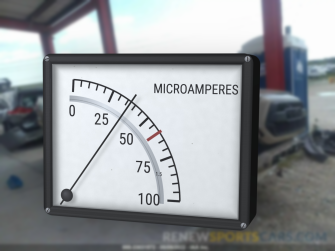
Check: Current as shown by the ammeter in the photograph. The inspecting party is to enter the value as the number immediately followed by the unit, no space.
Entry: 37.5µA
